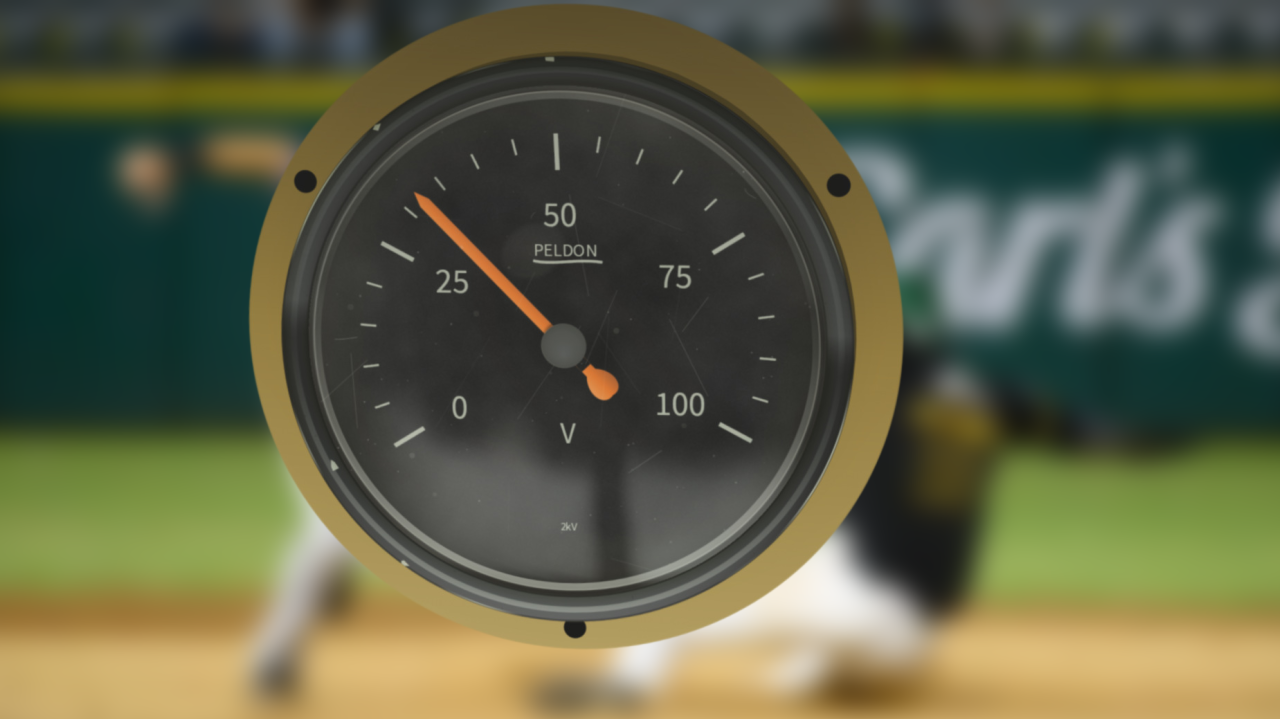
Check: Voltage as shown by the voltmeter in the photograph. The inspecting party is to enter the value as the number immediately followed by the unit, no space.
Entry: 32.5V
